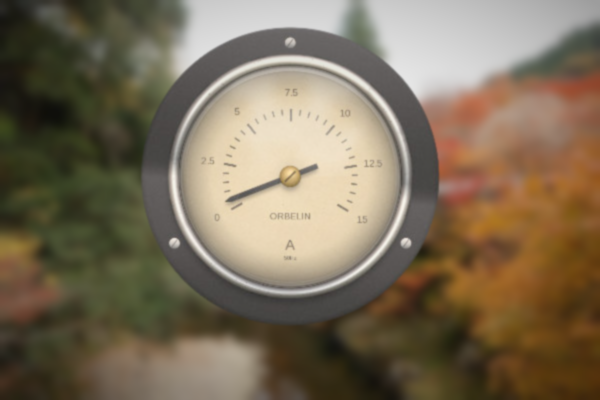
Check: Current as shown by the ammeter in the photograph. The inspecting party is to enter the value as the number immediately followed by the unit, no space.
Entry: 0.5A
